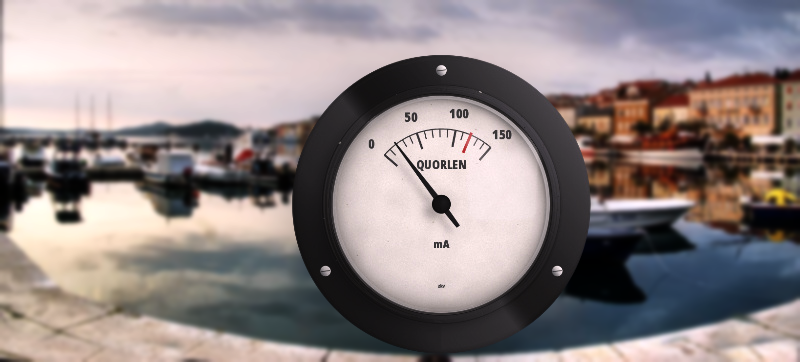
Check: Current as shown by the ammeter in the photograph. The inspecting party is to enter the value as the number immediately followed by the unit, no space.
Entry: 20mA
